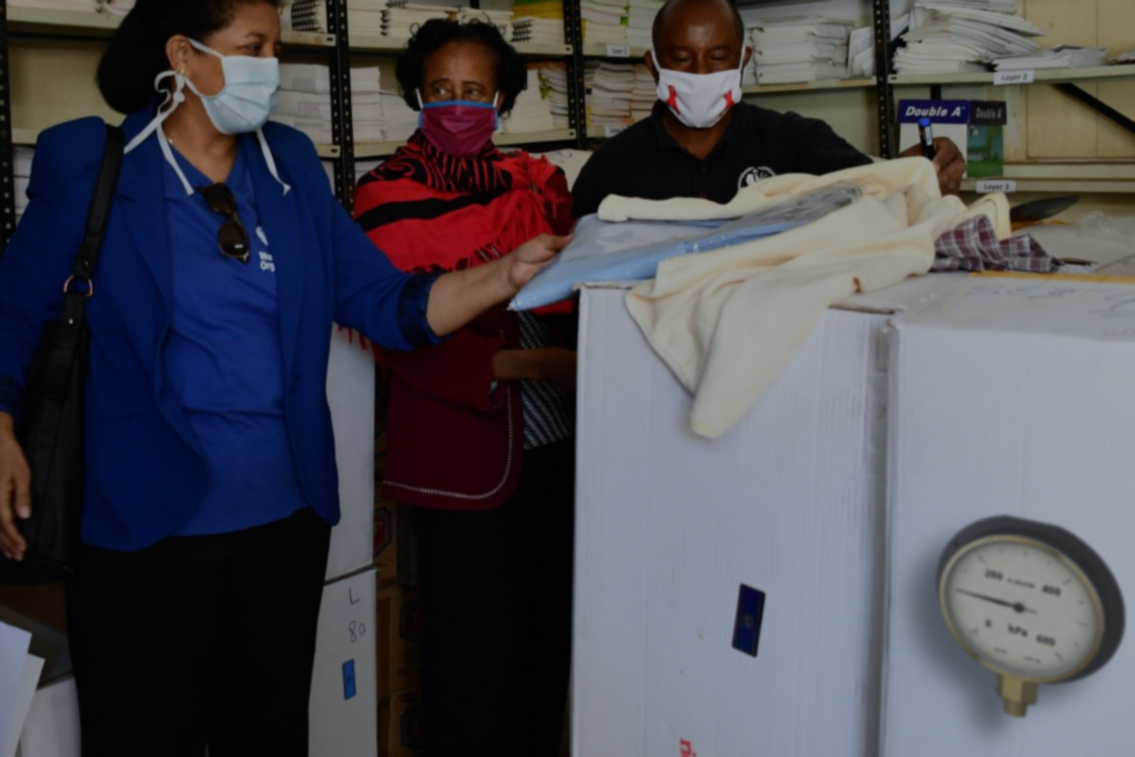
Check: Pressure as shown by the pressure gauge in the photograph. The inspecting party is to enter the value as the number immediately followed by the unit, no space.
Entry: 100kPa
